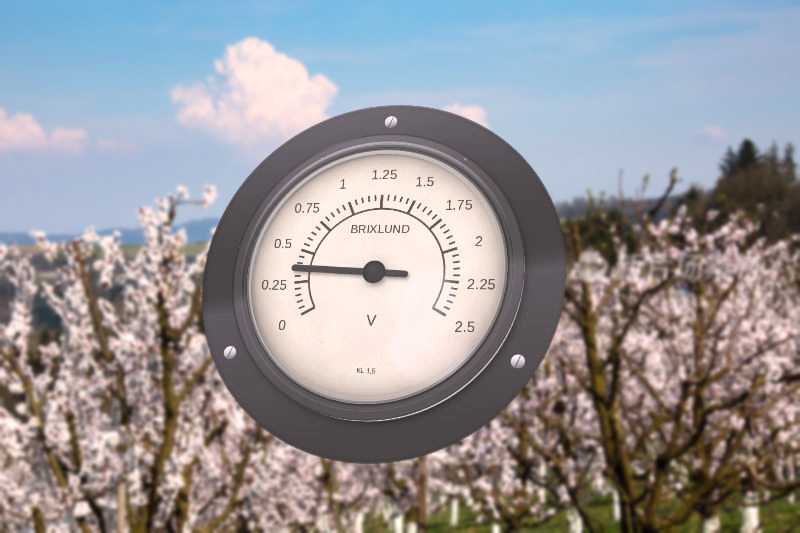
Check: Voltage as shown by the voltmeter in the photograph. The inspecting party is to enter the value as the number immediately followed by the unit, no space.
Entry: 0.35V
